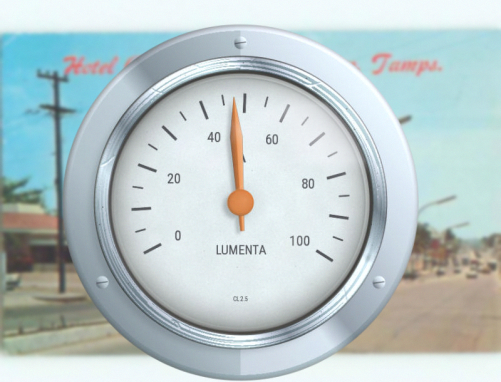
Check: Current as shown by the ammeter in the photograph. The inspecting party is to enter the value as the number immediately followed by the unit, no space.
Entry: 47.5A
